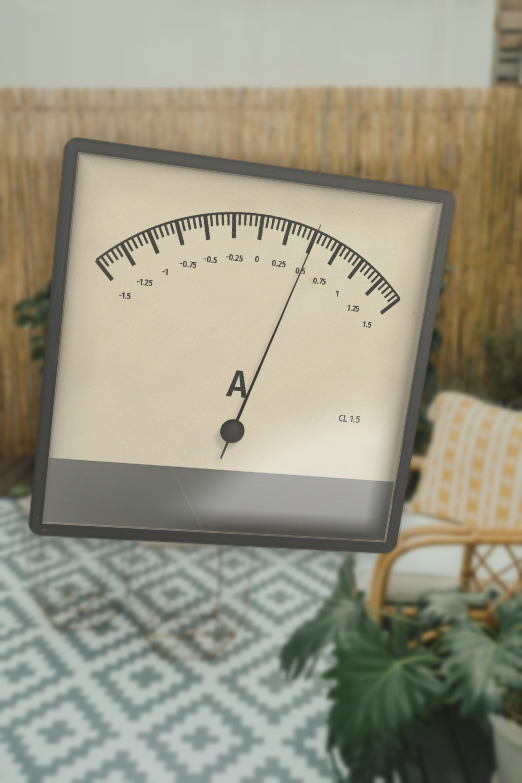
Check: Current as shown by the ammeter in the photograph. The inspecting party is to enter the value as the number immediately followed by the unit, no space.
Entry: 0.5A
